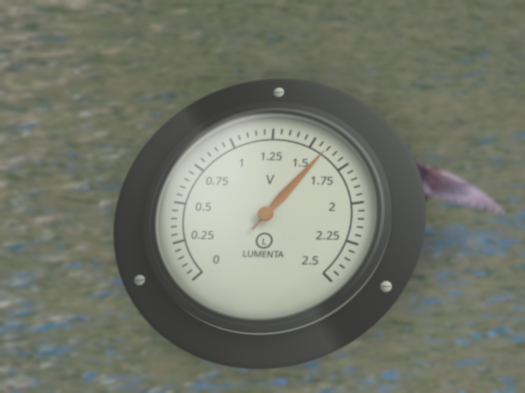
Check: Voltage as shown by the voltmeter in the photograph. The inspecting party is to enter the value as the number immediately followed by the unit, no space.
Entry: 1.6V
